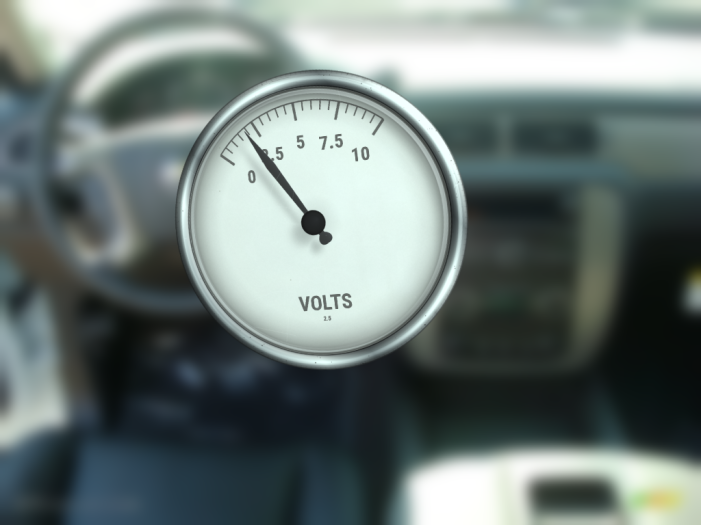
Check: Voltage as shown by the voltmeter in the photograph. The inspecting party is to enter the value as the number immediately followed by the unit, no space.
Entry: 2V
